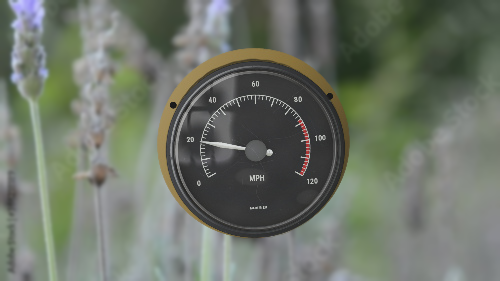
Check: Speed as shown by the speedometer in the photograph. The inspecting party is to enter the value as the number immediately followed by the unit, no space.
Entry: 20mph
